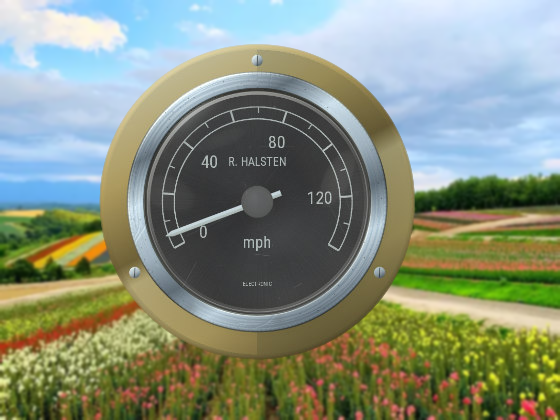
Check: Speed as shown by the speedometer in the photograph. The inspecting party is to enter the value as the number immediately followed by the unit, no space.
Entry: 5mph
